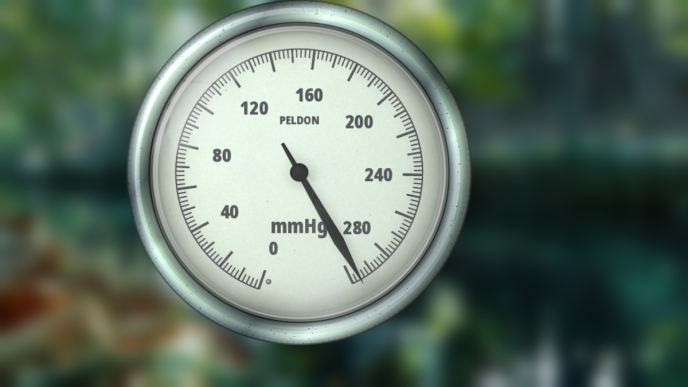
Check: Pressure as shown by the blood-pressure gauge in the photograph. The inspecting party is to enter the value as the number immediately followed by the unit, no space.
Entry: 296mmHg
